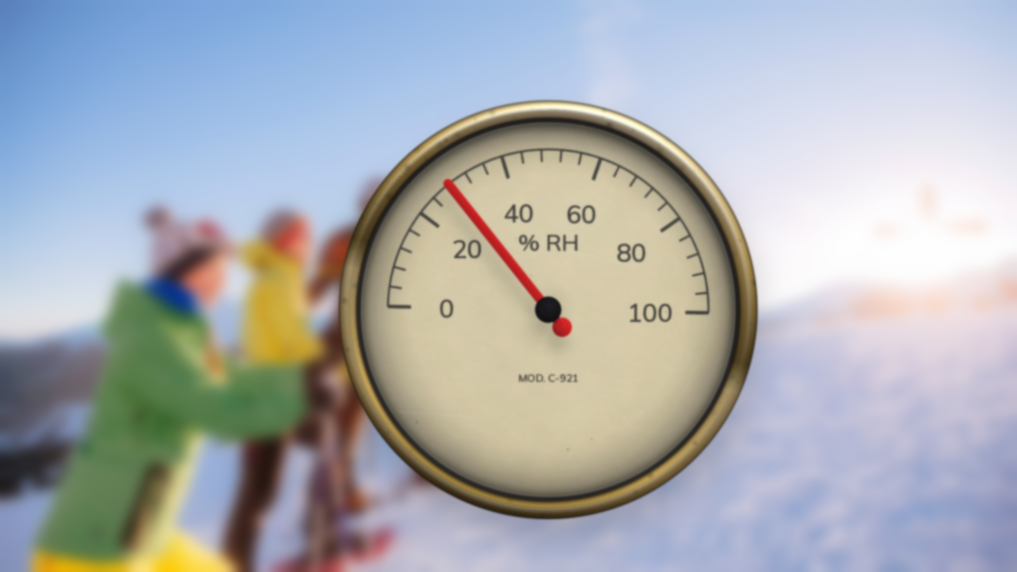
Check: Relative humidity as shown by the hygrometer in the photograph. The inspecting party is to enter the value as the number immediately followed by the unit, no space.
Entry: 28%
